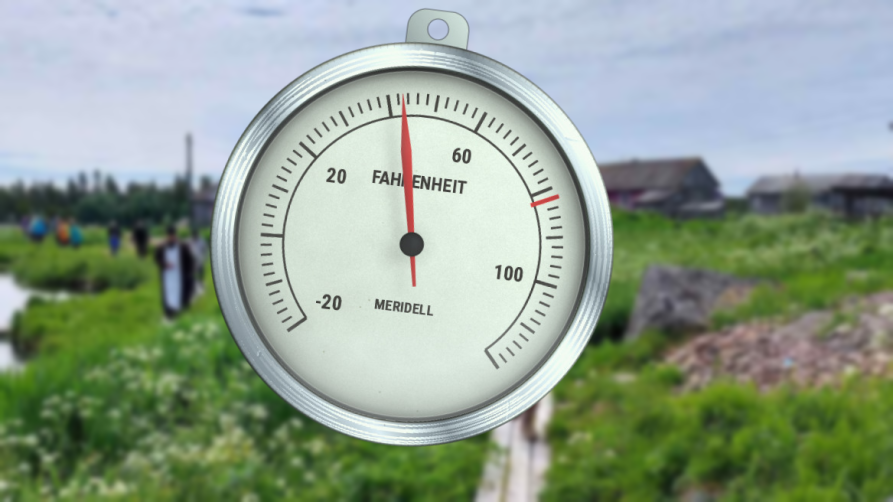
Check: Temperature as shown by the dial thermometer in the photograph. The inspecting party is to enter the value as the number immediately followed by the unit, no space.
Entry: 43°F
